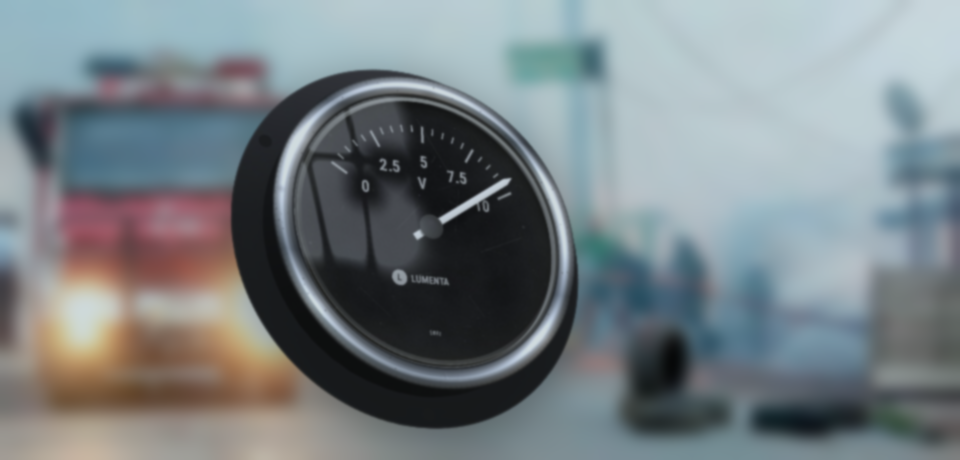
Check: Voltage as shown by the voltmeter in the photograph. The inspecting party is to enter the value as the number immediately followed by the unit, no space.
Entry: 9.5V
